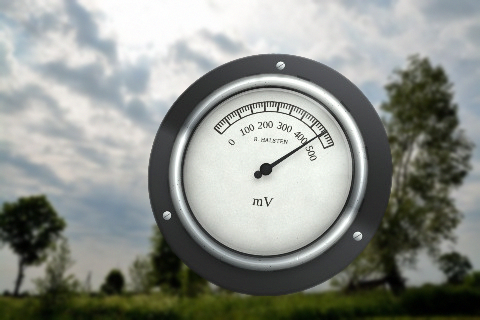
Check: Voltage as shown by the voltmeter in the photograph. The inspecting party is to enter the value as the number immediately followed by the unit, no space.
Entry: 450mV
